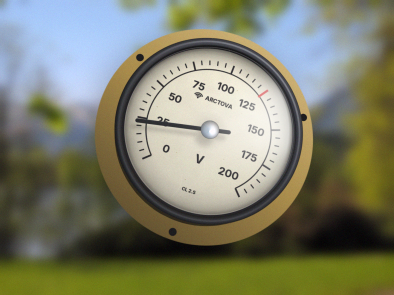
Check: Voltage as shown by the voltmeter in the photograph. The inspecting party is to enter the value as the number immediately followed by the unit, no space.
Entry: 22.5V
